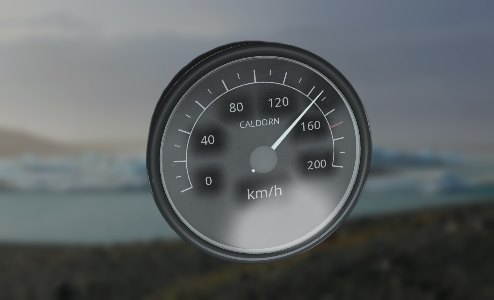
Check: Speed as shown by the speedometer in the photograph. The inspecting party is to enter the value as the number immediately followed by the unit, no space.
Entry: 145km/h
